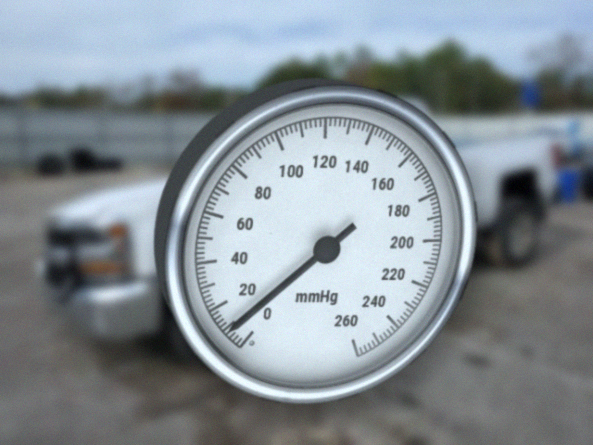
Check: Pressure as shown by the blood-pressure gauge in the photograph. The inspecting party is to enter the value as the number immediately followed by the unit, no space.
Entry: 10mmHg
